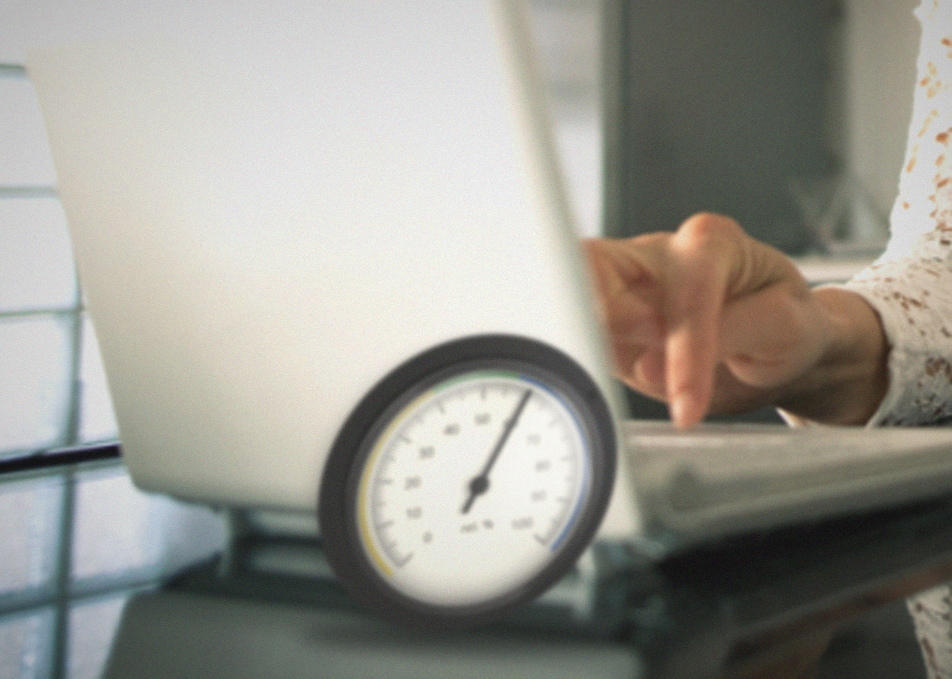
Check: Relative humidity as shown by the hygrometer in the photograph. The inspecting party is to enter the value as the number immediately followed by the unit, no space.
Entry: 60%
